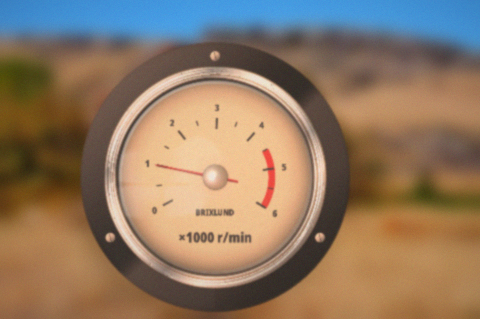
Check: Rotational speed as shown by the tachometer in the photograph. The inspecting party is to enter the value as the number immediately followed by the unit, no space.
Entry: 1000rpm
